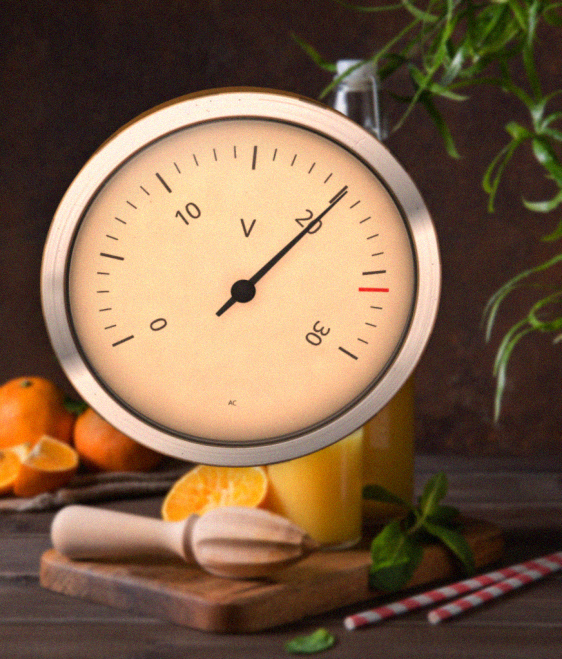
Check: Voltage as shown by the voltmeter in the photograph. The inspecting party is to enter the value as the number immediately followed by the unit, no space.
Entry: 20V
